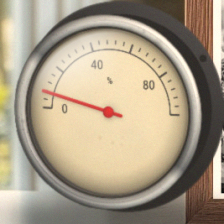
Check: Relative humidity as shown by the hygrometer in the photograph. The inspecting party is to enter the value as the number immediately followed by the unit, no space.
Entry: 8%
